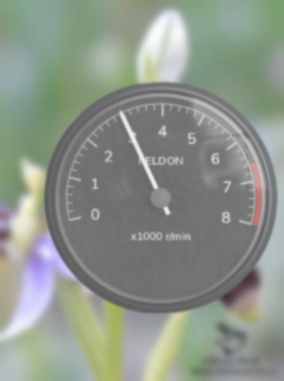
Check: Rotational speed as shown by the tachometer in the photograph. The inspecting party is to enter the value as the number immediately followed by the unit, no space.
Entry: 3000rpm
